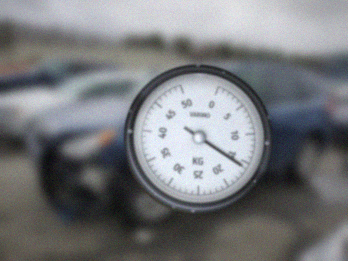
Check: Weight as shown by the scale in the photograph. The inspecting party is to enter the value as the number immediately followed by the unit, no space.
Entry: 16kg
